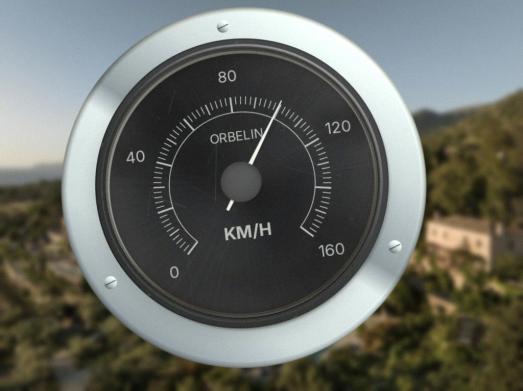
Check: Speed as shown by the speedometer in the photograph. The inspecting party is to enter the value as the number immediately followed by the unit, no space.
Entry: 100km/h
